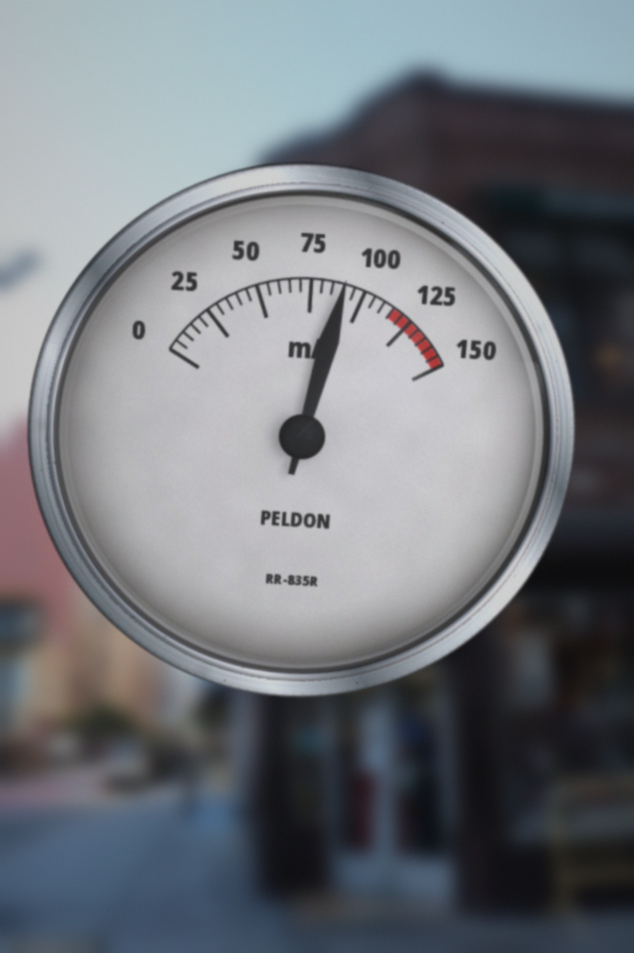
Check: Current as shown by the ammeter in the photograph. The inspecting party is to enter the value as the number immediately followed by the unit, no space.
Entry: 90mA
